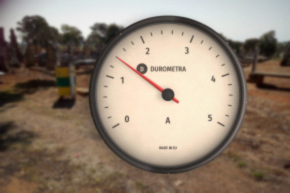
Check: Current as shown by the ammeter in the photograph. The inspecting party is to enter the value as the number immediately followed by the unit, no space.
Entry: 1.4A
